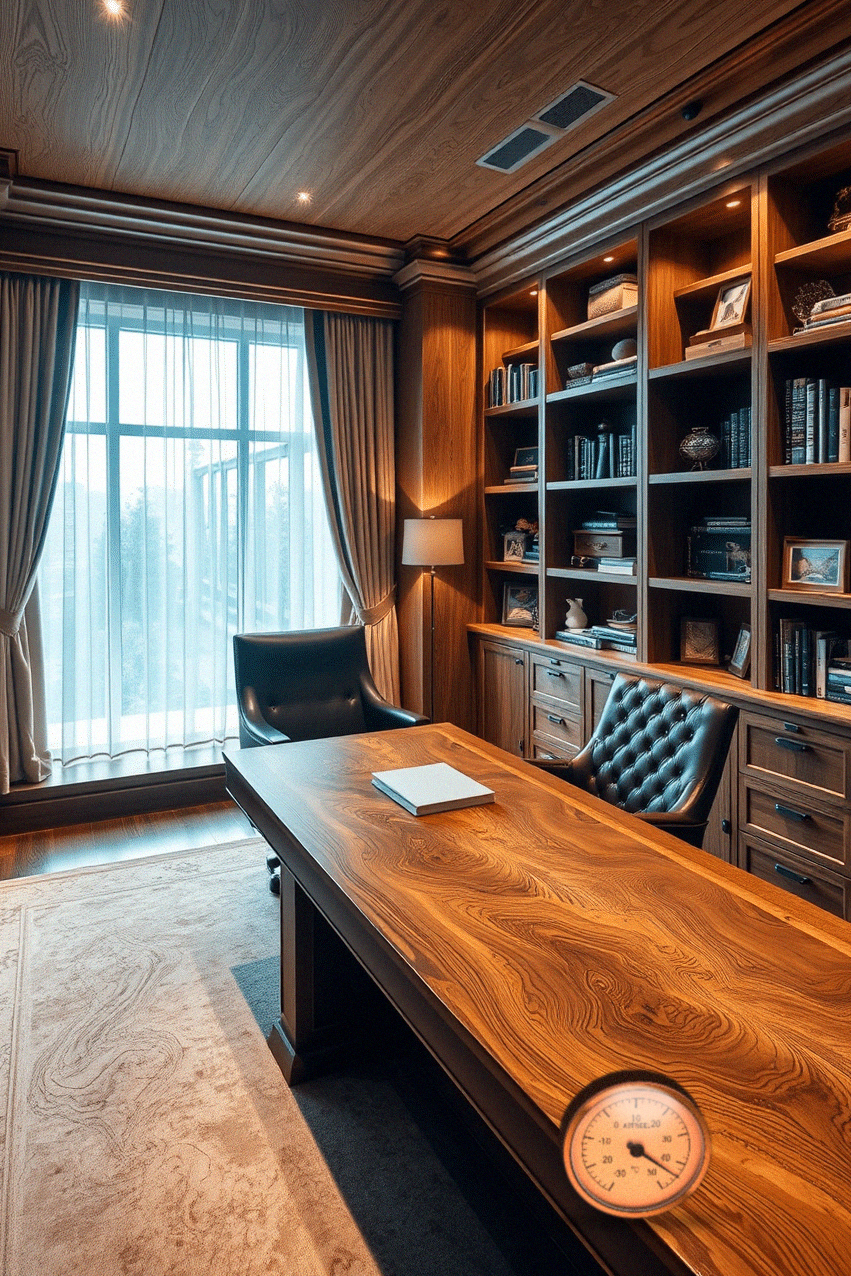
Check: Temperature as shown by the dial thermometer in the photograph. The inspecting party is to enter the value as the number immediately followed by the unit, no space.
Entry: 44°C
